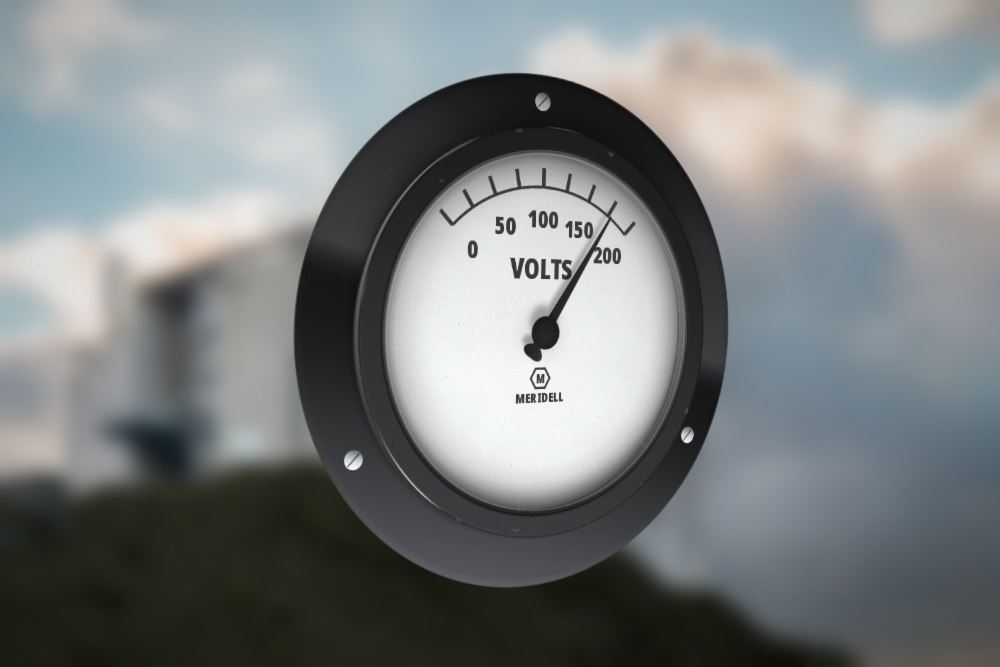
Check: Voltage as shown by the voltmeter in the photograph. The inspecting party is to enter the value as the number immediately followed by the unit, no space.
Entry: 175V
